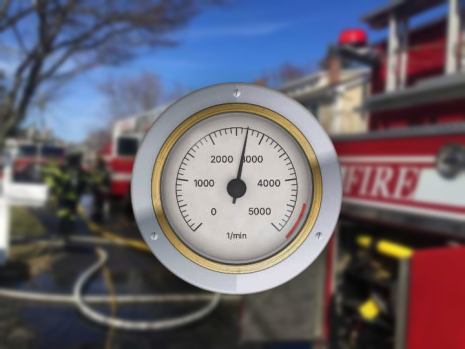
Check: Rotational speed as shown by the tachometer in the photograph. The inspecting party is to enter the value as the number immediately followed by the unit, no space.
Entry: 2700rpm
